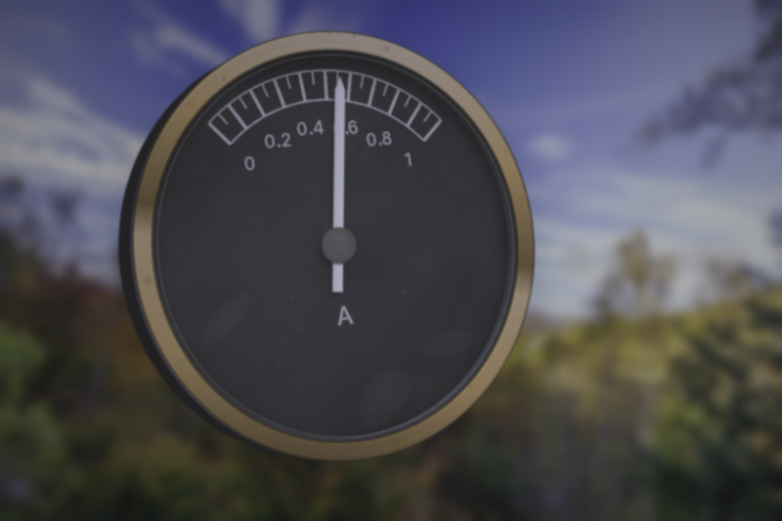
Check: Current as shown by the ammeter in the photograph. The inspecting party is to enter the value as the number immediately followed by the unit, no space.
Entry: 0.55A
